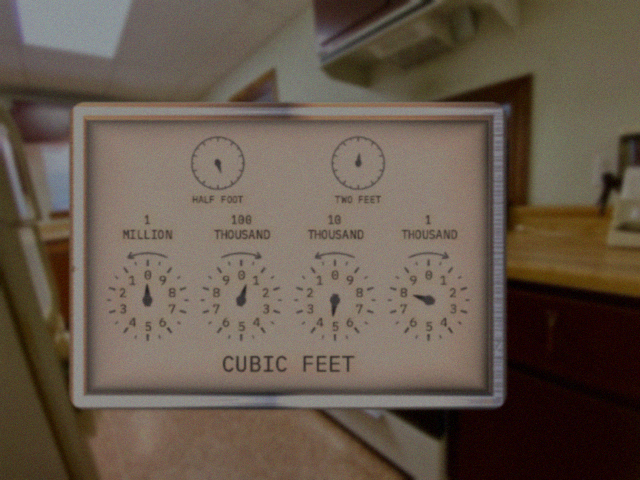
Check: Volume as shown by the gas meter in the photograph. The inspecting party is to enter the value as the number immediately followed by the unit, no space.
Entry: 4800ft³
